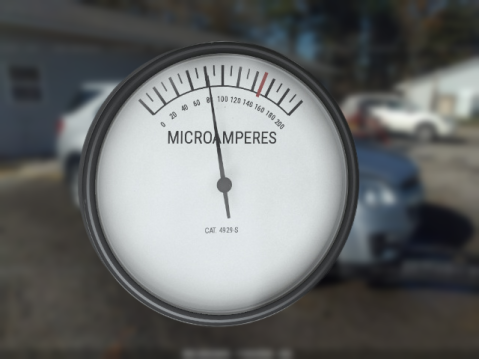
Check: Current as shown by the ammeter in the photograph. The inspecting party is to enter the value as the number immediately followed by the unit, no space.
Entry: 80µA
